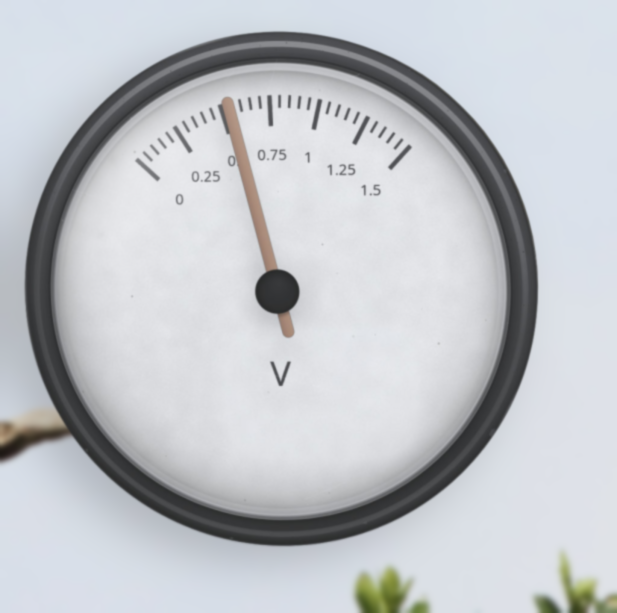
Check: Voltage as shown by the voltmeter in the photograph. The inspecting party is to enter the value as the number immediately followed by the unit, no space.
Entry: 0.55V
